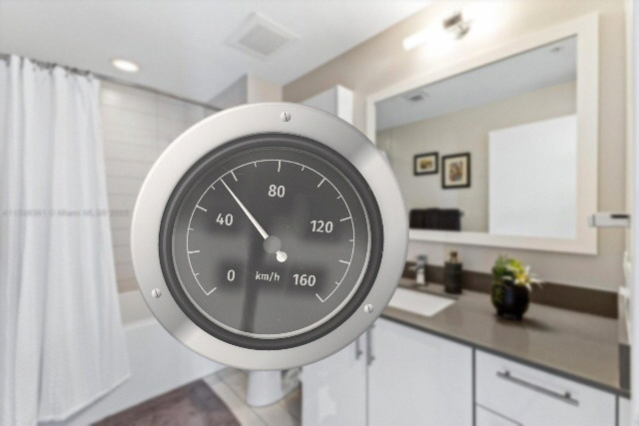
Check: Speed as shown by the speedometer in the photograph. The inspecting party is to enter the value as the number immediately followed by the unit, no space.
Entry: 55km/h
